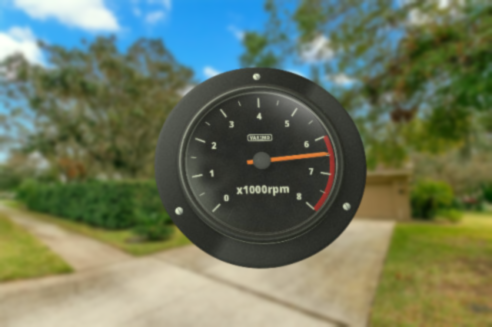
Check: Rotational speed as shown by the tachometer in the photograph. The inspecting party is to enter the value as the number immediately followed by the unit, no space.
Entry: 6500rpm
